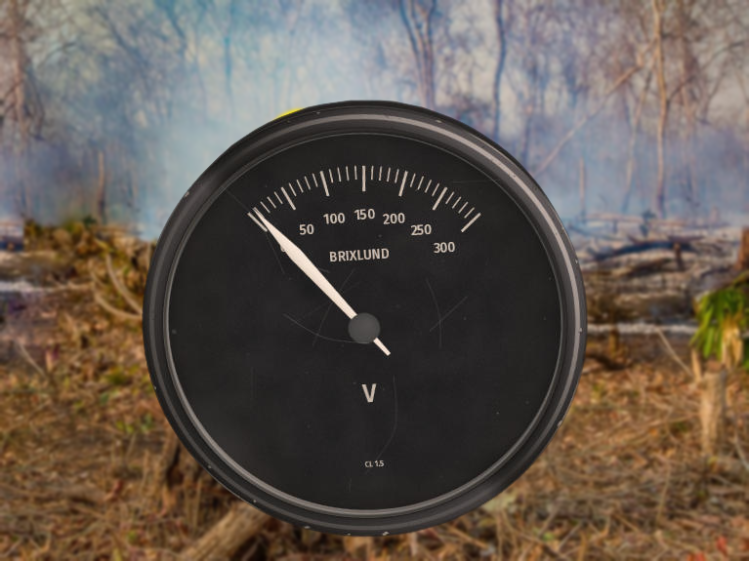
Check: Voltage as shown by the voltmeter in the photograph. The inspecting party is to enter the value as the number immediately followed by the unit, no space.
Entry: 10V
